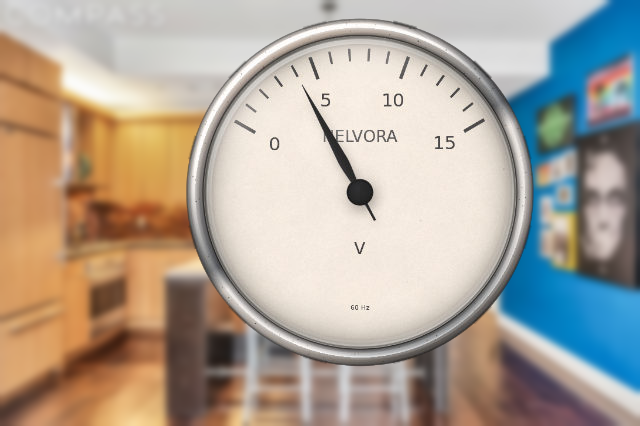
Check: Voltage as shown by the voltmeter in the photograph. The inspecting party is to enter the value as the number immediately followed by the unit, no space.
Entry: 4V
